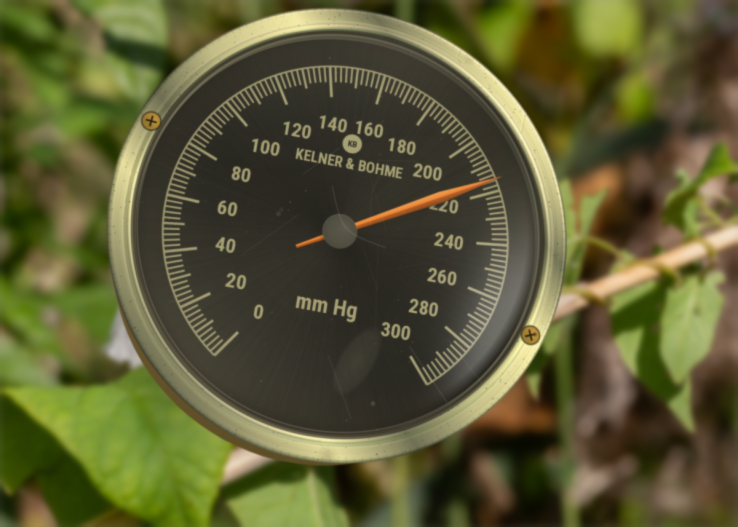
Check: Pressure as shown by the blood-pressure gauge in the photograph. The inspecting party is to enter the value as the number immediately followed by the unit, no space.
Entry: 216mmHg
